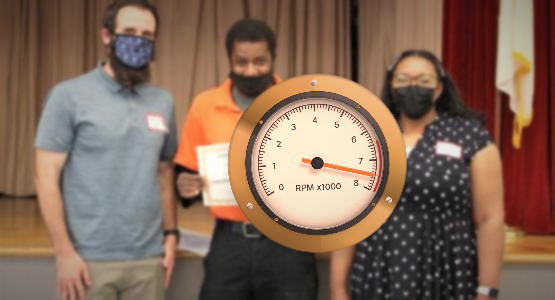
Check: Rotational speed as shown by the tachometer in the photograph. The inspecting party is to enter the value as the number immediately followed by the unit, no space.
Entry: 7500rpm
